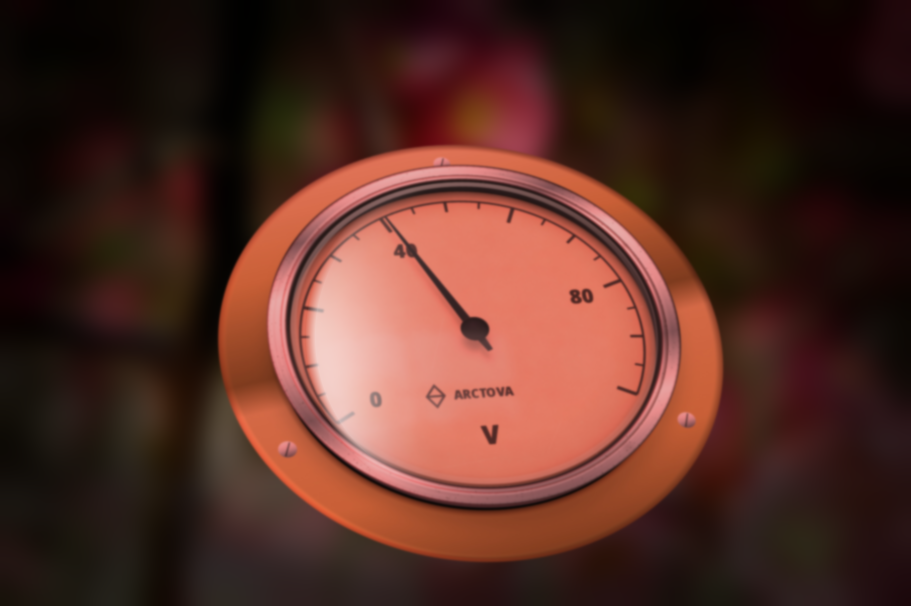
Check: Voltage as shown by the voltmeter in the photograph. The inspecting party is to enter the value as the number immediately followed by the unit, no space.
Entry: 40V
